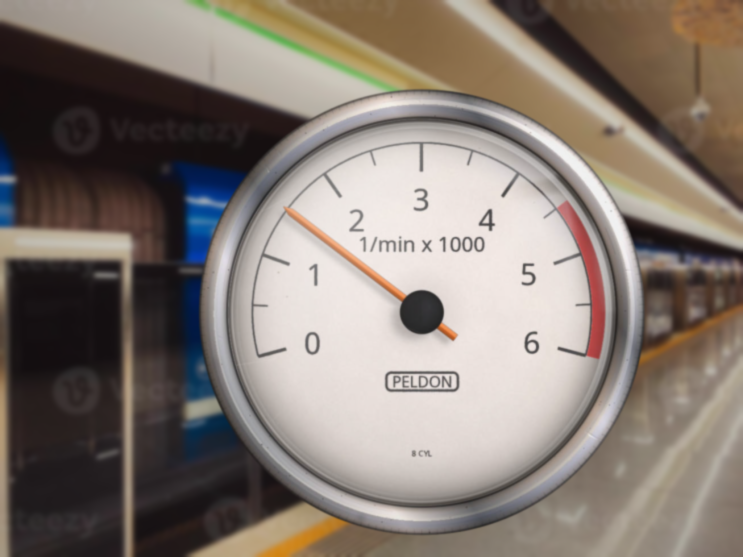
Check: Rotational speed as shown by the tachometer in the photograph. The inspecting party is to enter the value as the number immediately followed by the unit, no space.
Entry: 1500rpm
